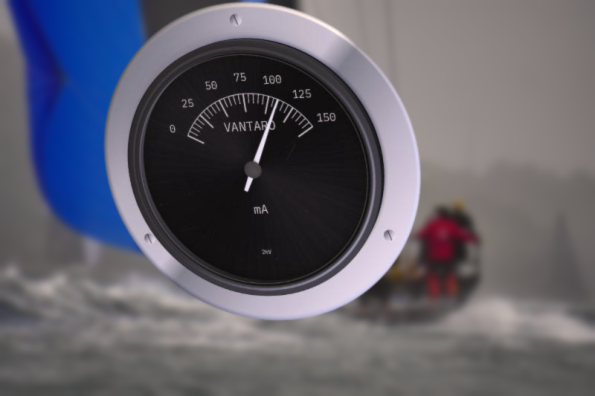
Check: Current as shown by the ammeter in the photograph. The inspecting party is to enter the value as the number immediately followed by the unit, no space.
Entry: 110mA
